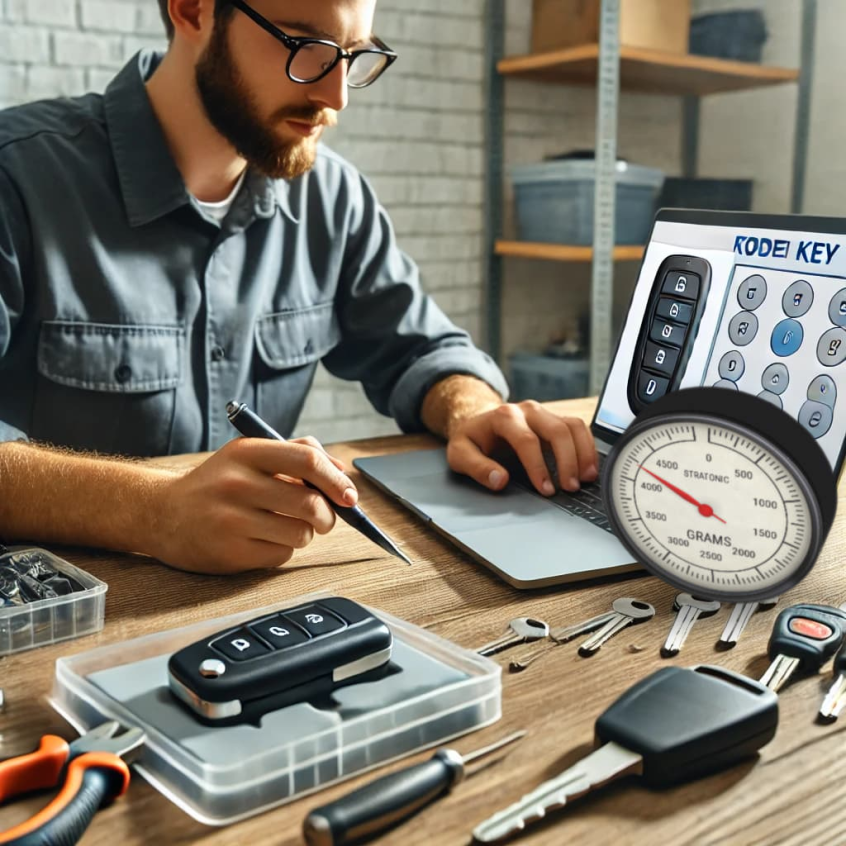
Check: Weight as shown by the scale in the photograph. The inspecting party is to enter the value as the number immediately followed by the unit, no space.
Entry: 4250g
